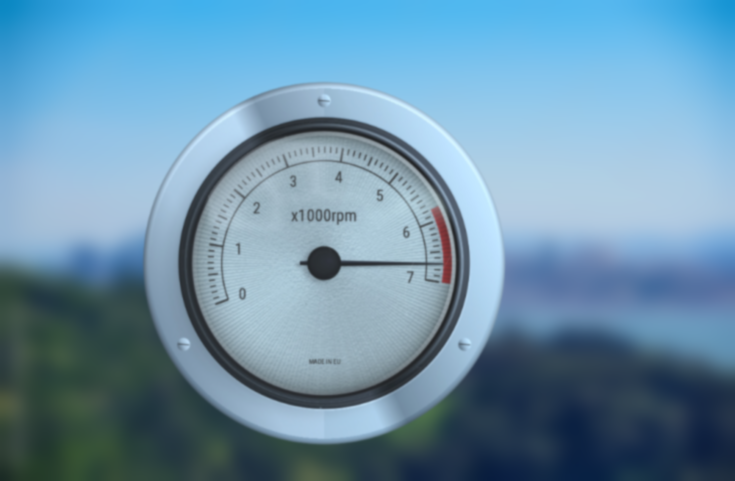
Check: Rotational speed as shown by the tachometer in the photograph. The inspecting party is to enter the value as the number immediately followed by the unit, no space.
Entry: 6700rpm
